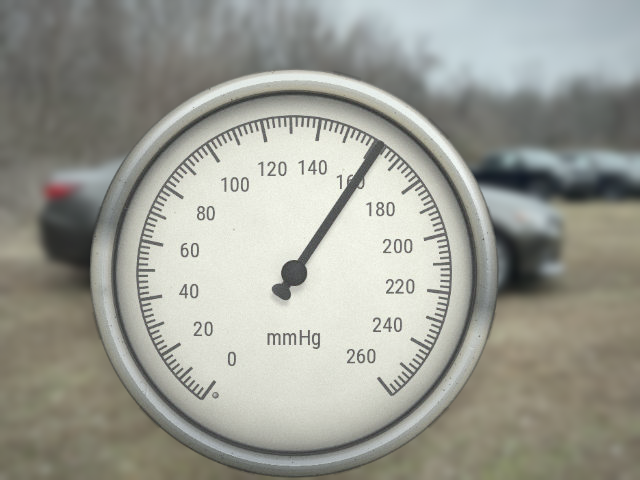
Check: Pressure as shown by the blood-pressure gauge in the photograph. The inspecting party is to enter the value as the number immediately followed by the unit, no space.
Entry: 162mmHg
